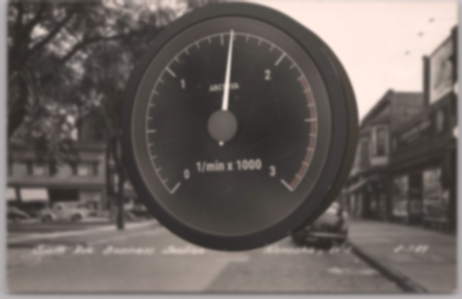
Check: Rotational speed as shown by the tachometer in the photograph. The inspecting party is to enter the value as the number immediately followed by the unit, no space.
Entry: 1600rpm
